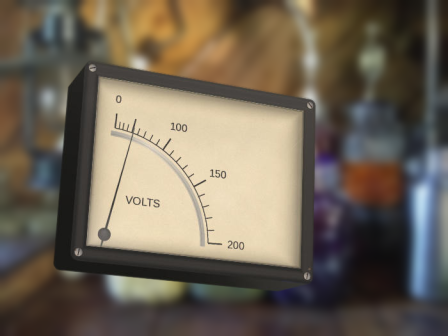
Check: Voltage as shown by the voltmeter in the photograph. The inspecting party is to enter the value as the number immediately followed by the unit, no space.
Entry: 50V
